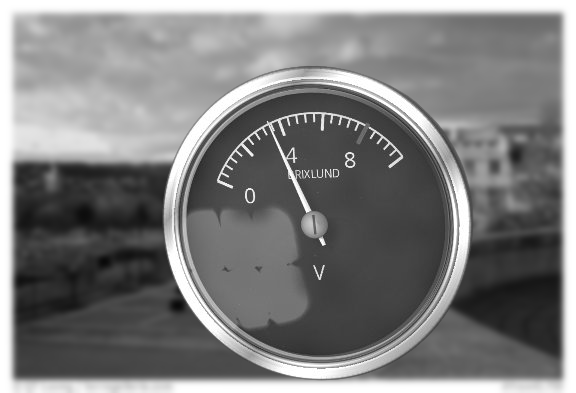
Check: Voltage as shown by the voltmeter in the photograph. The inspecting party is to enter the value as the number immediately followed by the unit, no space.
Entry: 3.6V
